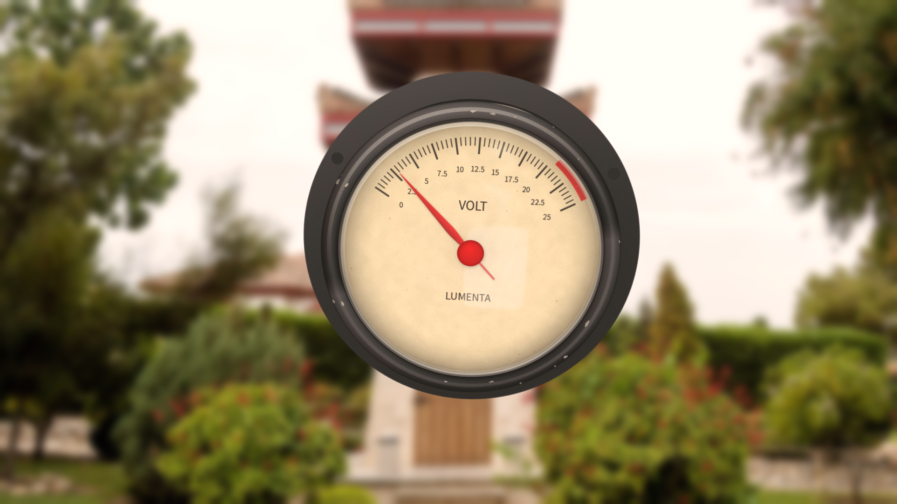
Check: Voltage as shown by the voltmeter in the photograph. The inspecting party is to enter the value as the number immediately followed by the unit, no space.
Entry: 3V
